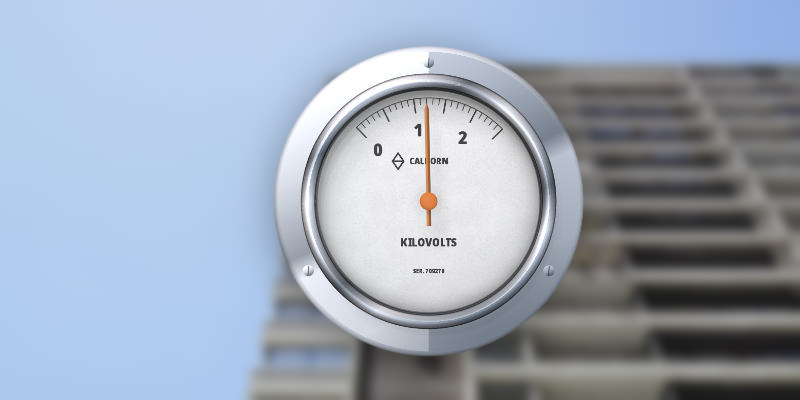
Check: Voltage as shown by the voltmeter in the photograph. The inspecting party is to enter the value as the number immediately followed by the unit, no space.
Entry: 1.2kV
